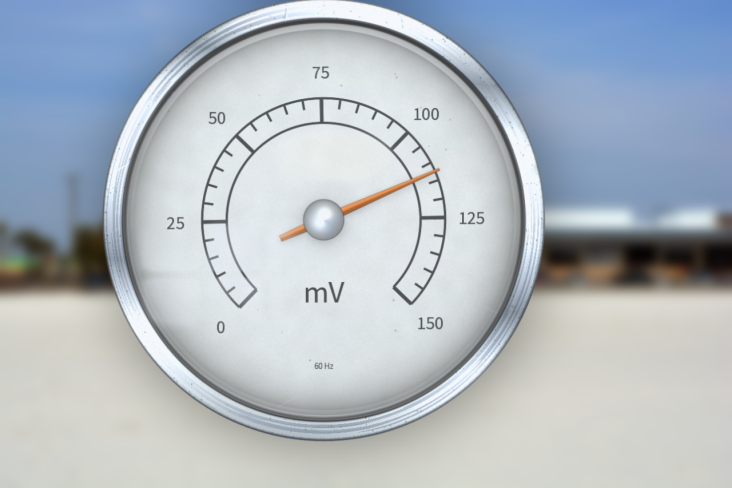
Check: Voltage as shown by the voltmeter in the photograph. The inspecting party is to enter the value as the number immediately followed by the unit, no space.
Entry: 112.5mV
